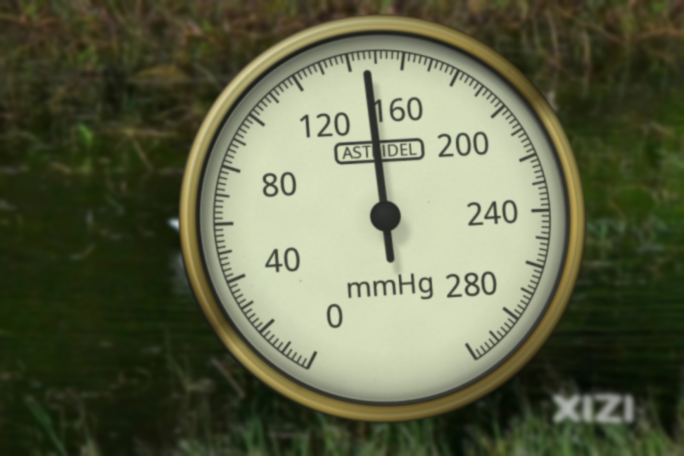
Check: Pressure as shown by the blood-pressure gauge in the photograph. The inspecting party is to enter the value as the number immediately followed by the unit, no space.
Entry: 146mmHg
